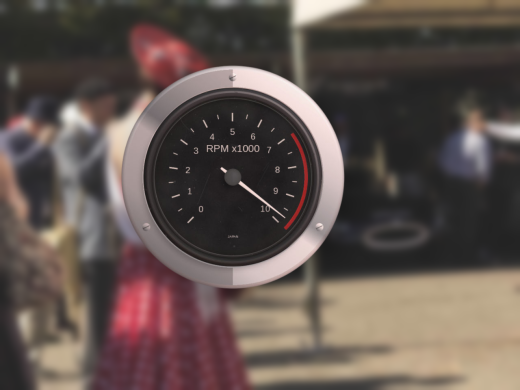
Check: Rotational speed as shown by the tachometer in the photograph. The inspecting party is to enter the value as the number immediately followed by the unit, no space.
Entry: 9750rpm
